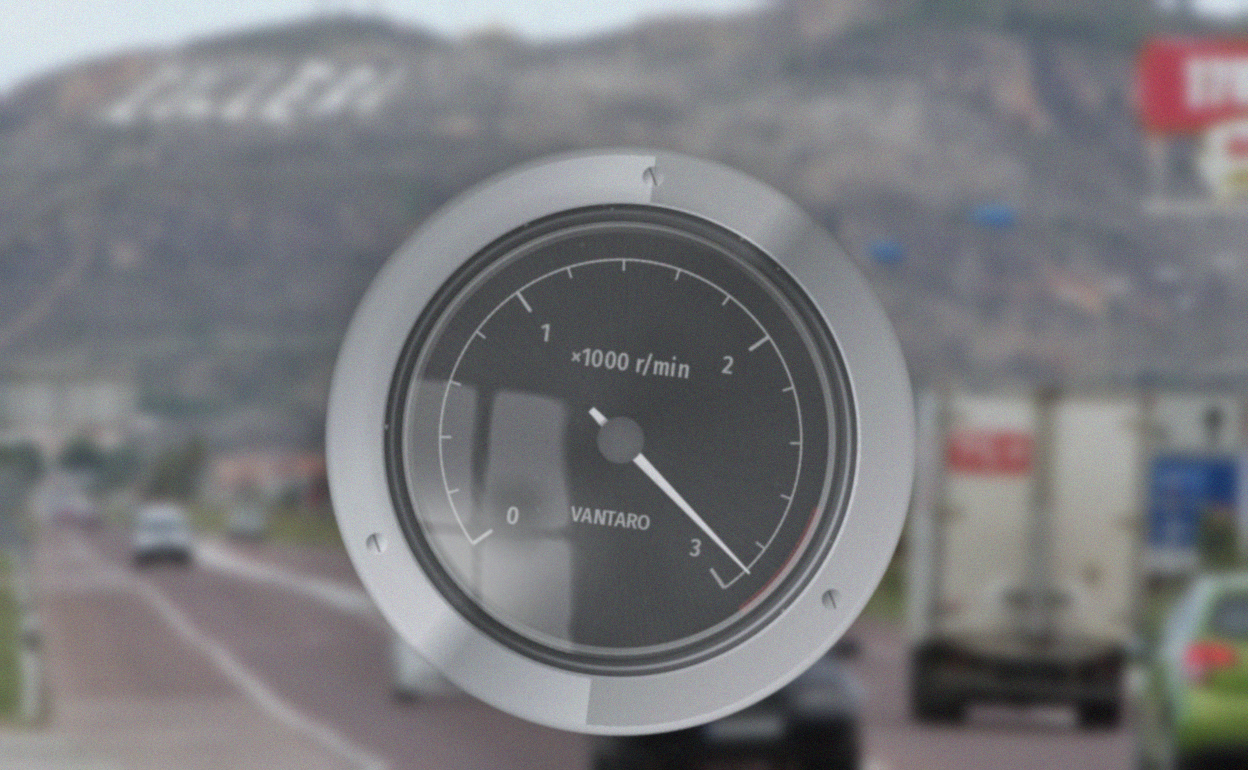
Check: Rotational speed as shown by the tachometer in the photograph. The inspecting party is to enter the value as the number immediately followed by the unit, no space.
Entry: 2900rpm
